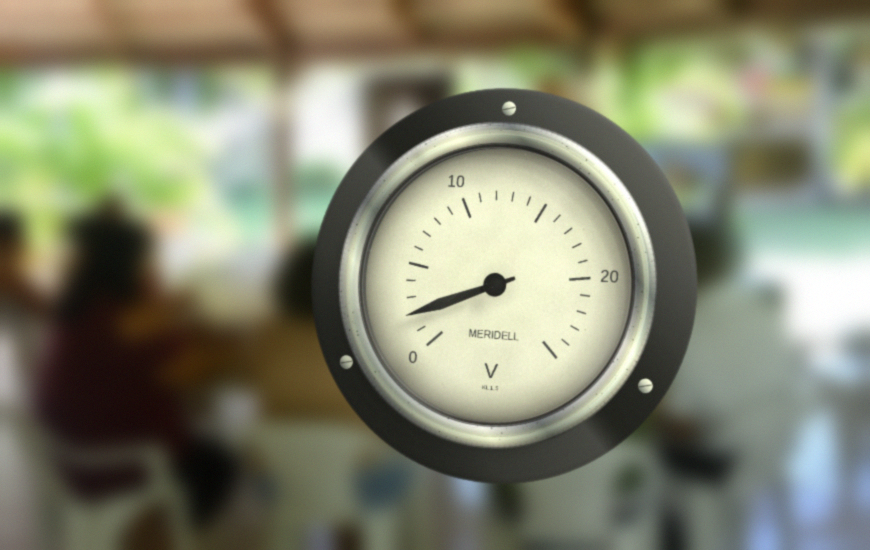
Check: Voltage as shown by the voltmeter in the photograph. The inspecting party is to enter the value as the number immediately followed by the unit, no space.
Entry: 2V
